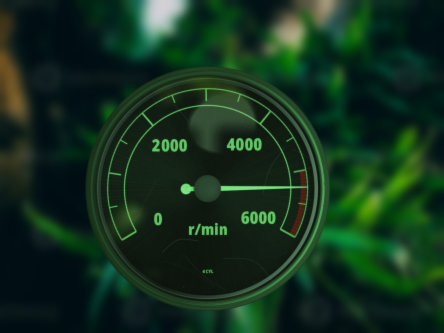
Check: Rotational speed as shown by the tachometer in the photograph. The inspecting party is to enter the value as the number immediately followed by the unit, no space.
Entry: 5250rpm
